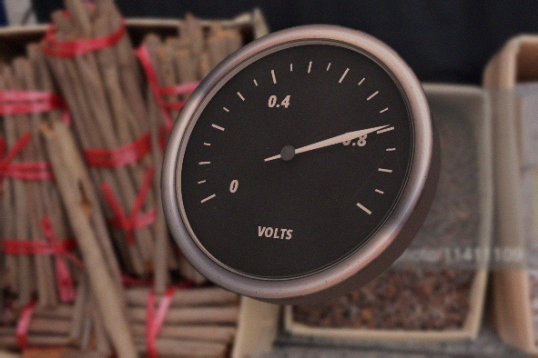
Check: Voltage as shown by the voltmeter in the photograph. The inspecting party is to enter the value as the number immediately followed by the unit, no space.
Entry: 0.8V
